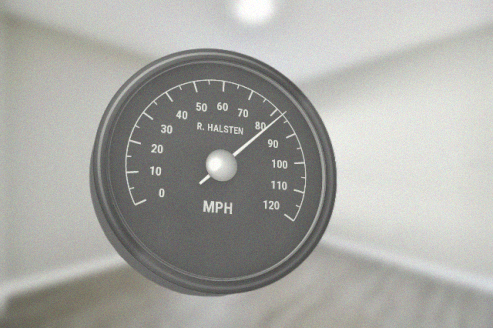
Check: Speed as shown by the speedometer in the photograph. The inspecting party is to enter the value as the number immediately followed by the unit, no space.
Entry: 82.5mph
